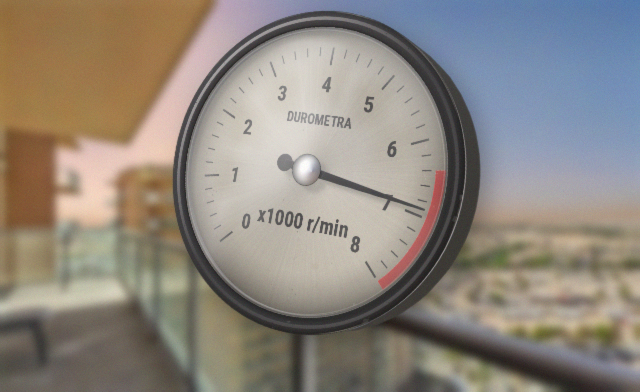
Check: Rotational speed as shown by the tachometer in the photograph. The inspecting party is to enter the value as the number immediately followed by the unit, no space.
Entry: 6900rpm
